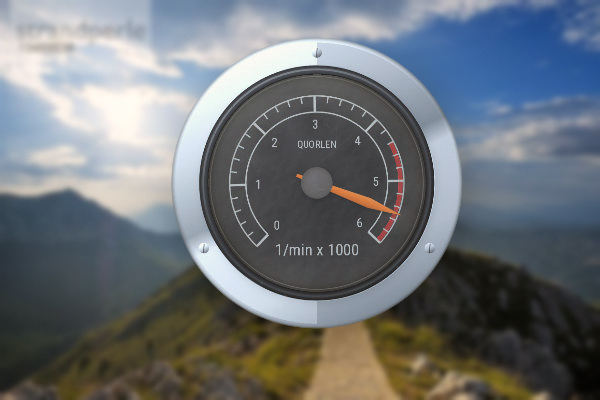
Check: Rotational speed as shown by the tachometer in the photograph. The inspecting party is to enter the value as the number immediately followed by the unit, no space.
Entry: 5500rpm
